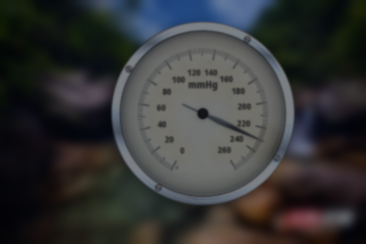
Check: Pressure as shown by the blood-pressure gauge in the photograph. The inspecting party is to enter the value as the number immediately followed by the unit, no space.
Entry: 230mmHg
